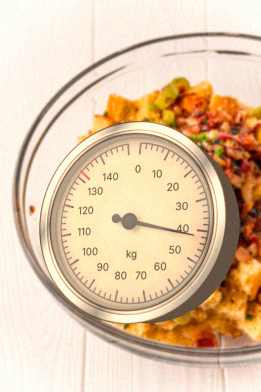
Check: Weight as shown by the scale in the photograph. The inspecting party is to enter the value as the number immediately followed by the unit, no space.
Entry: 42kg
